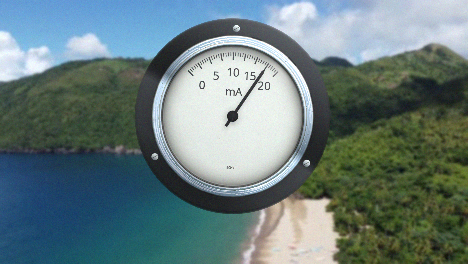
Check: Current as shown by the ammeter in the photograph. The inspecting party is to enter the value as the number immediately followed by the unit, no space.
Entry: 17.5mA
